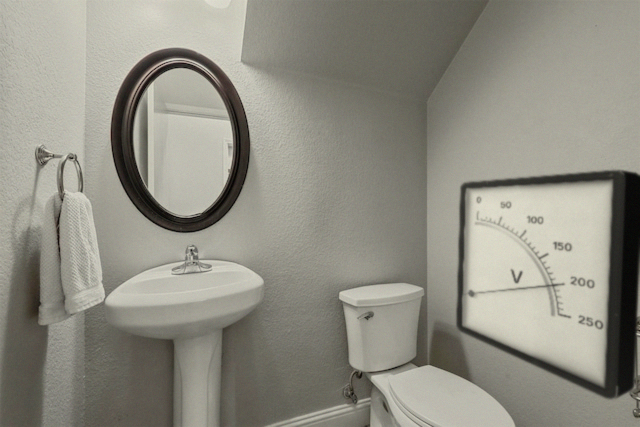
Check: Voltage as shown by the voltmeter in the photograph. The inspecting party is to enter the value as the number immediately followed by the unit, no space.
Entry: 200V
